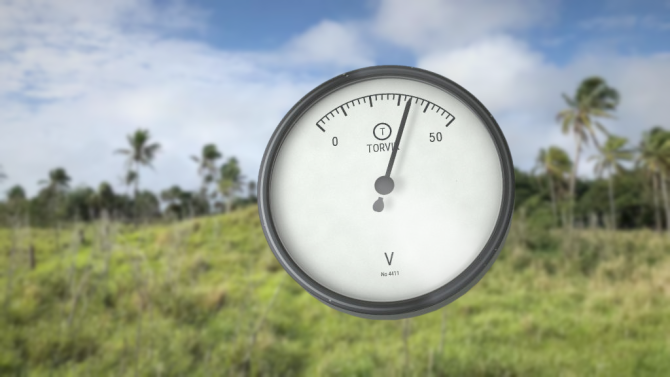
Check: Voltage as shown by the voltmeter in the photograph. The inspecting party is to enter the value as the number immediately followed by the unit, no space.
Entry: 34V
